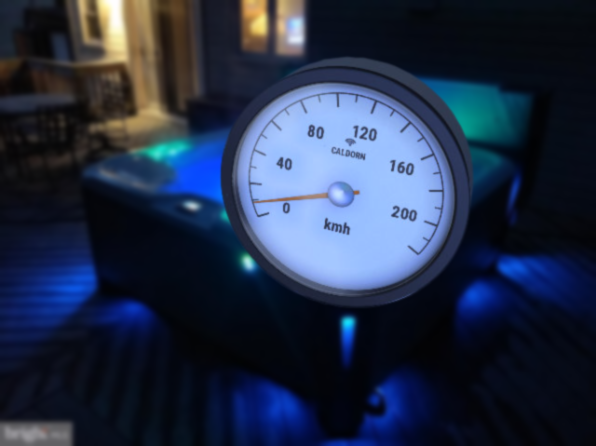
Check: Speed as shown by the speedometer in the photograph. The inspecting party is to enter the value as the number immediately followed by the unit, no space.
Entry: 10km/h
